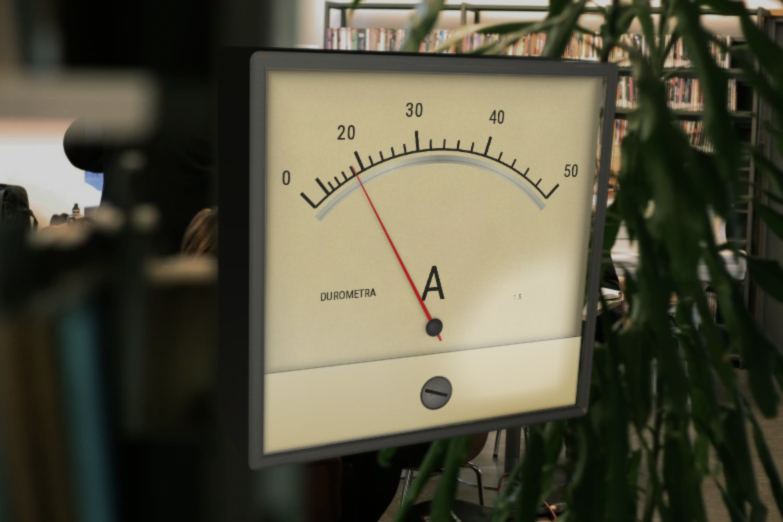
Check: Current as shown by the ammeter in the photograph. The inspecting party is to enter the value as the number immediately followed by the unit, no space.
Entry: 18A
